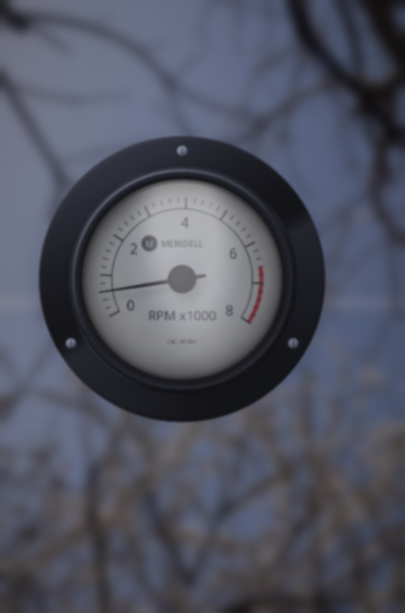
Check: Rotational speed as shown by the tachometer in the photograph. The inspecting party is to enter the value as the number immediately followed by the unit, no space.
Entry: 600rpm
